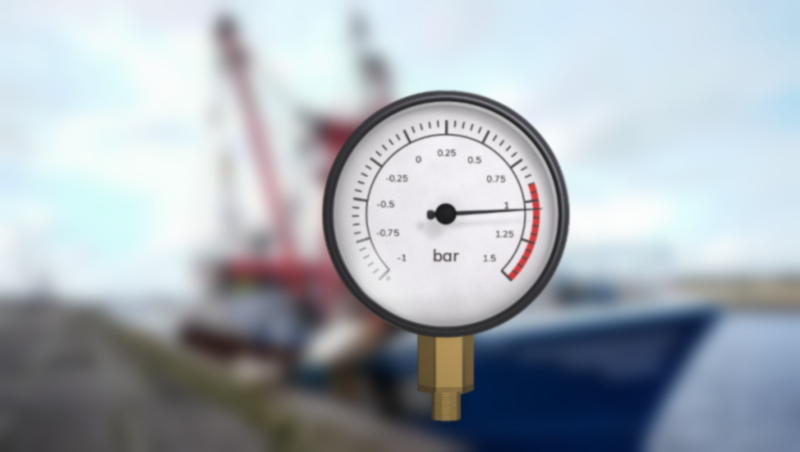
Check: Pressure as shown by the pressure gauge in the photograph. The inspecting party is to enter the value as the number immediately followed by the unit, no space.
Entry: 1.05bar
